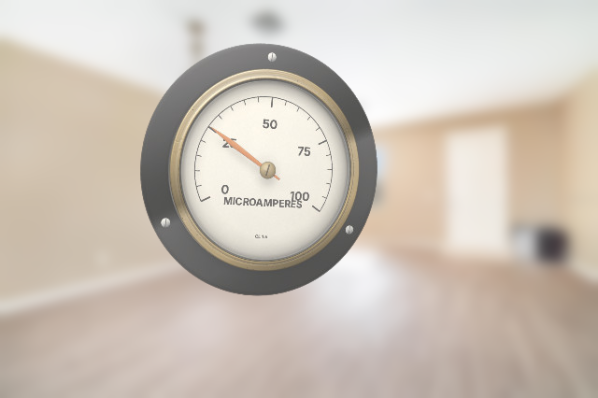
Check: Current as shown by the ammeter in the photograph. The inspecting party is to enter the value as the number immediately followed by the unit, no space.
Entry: 25µA
